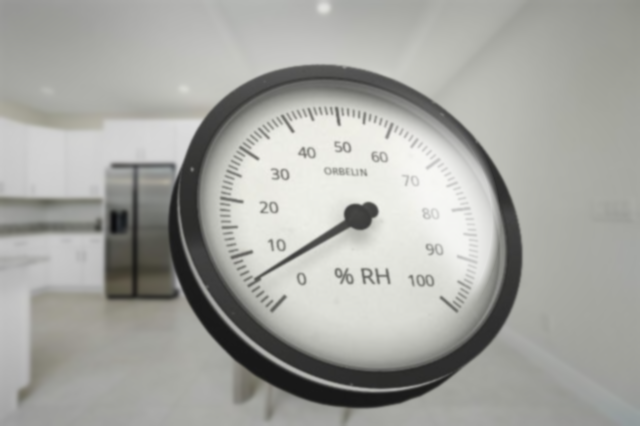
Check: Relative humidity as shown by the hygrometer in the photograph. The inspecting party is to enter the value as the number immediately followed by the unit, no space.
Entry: 5%
